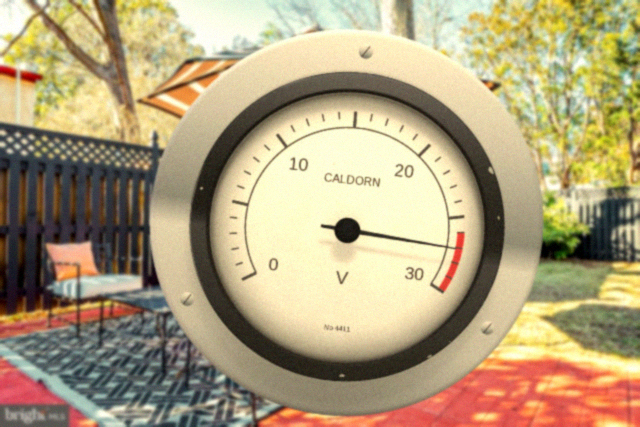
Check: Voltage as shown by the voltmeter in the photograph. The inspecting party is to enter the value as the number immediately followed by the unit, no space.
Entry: 27V
